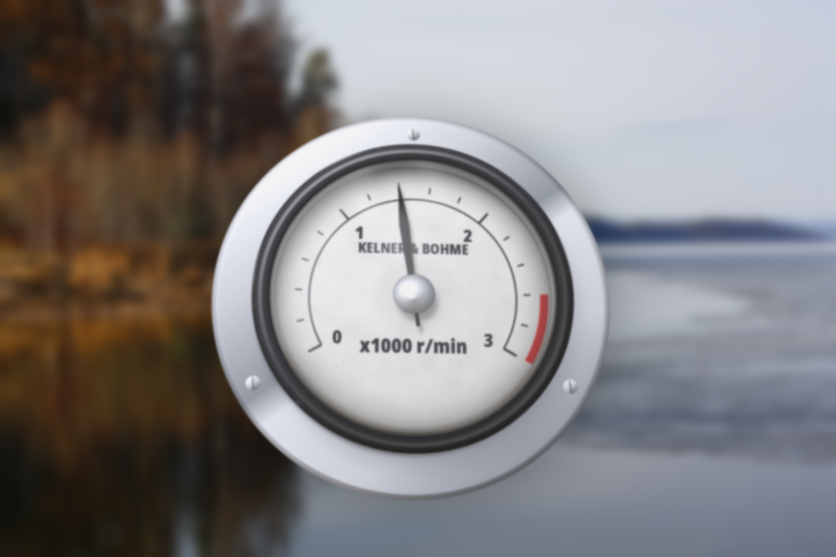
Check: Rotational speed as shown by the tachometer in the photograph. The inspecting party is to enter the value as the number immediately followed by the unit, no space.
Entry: 1400rpm
